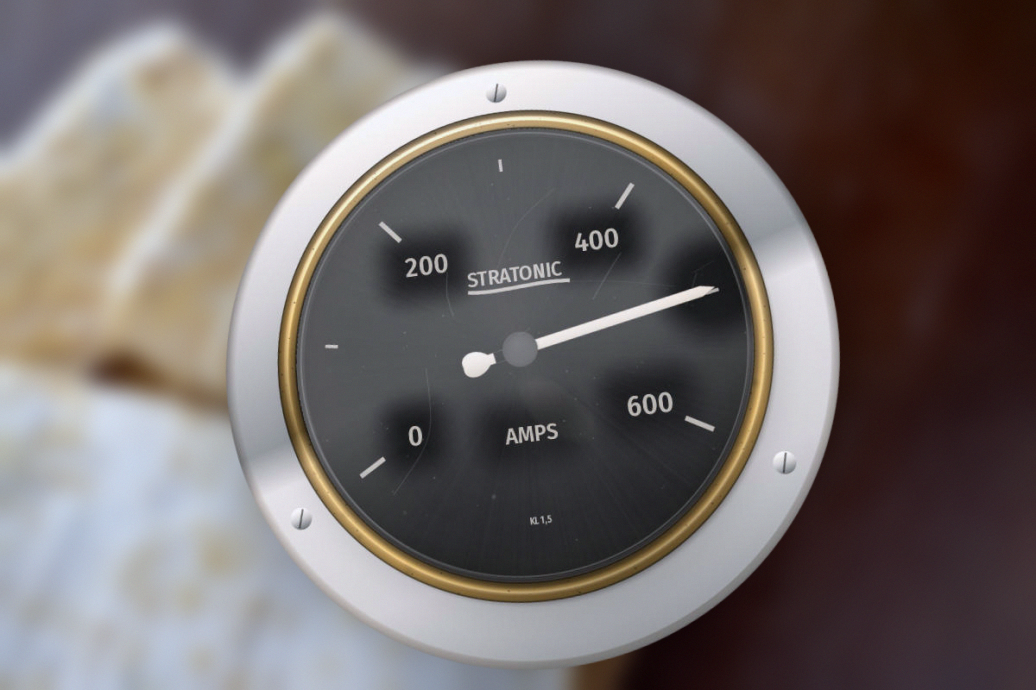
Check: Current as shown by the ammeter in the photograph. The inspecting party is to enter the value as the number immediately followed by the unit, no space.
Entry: 500A
